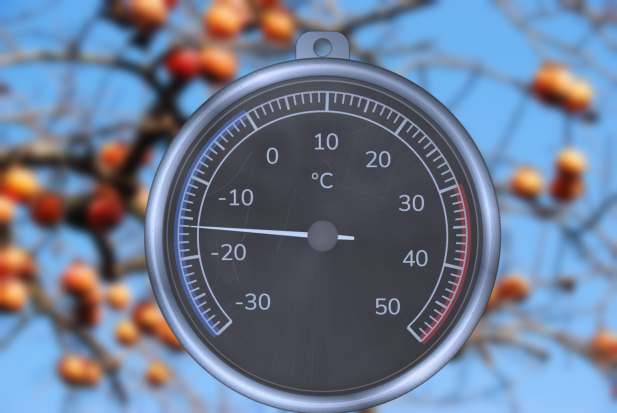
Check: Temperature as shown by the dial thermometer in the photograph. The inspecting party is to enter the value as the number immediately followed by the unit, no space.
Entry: -16°C
